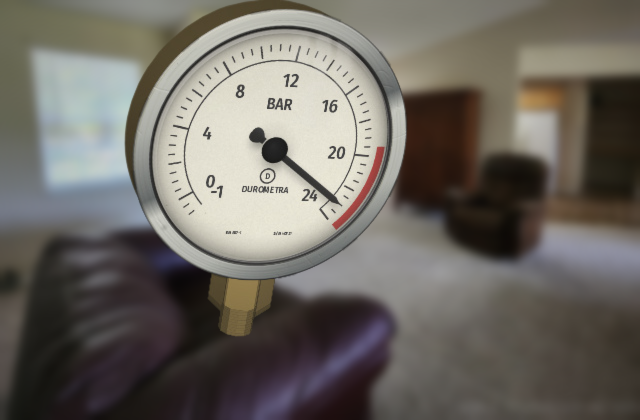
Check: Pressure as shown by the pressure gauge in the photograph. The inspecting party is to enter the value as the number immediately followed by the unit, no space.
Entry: 23bar
